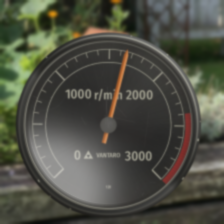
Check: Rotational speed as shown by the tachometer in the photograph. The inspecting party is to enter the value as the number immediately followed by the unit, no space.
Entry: 1650rpm
